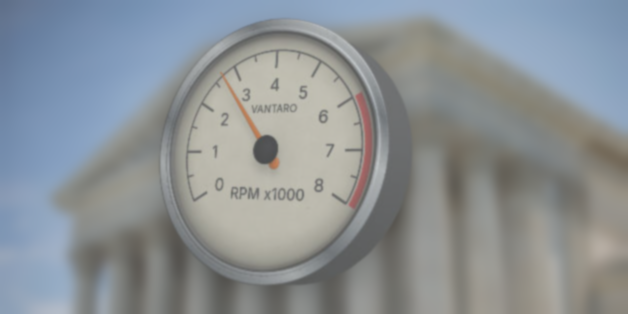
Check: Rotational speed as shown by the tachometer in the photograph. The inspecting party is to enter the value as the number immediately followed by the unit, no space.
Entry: 2750rpm
